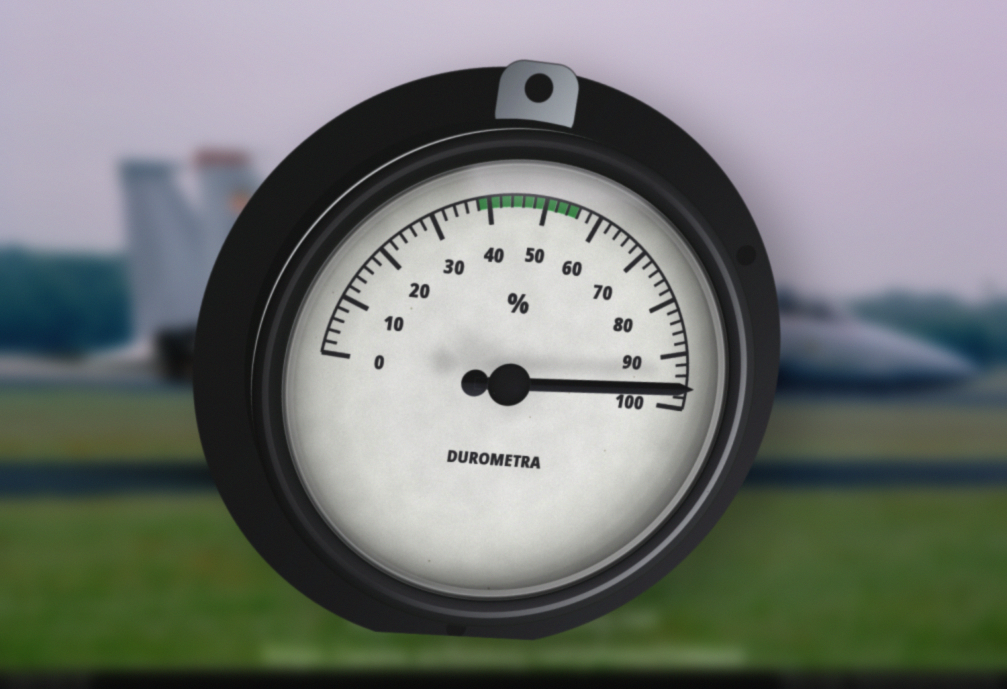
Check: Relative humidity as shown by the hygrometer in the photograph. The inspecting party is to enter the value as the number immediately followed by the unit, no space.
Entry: 96%
